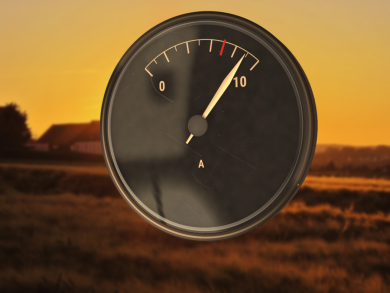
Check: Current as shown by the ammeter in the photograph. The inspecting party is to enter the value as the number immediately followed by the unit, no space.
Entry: 9A
